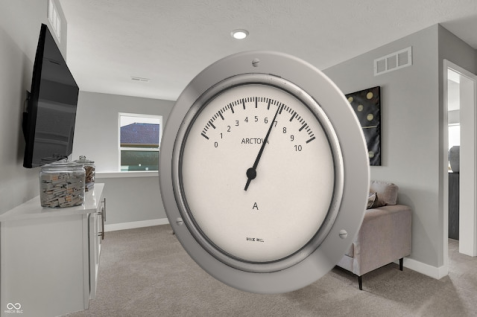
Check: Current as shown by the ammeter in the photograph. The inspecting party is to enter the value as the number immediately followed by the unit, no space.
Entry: 7A
